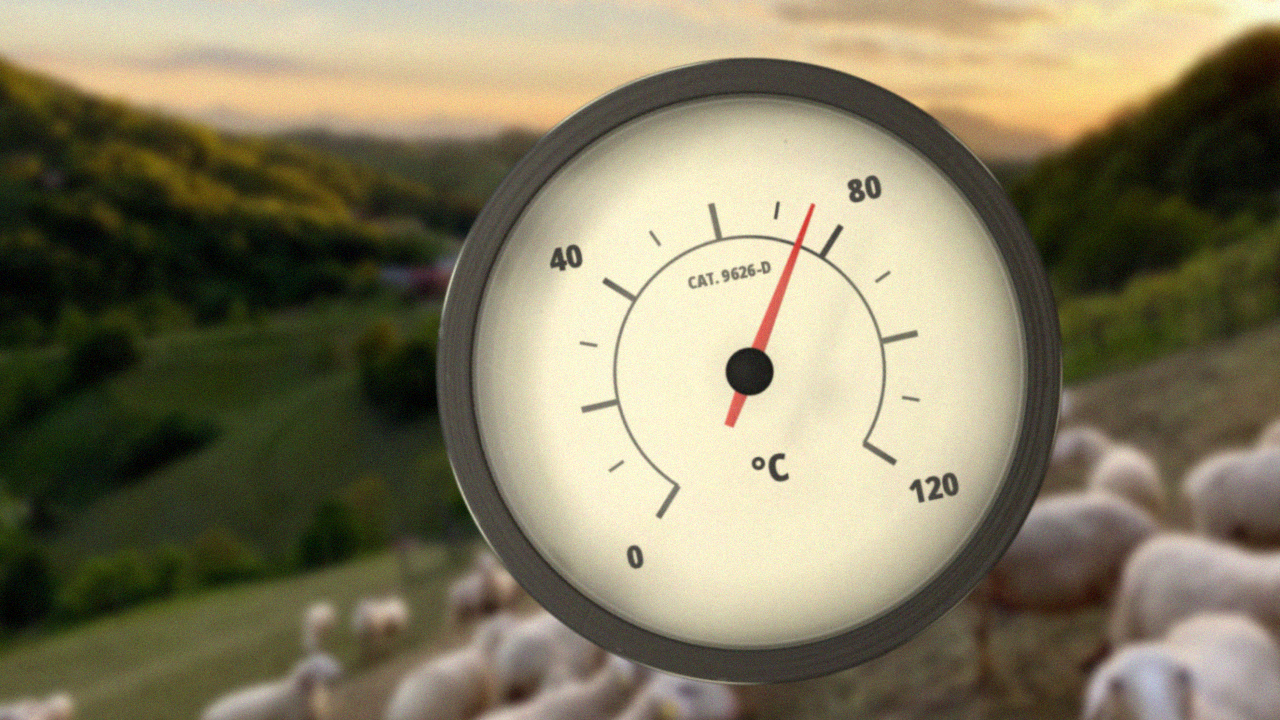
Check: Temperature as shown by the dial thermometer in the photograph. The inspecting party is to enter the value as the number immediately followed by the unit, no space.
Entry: 75°C
